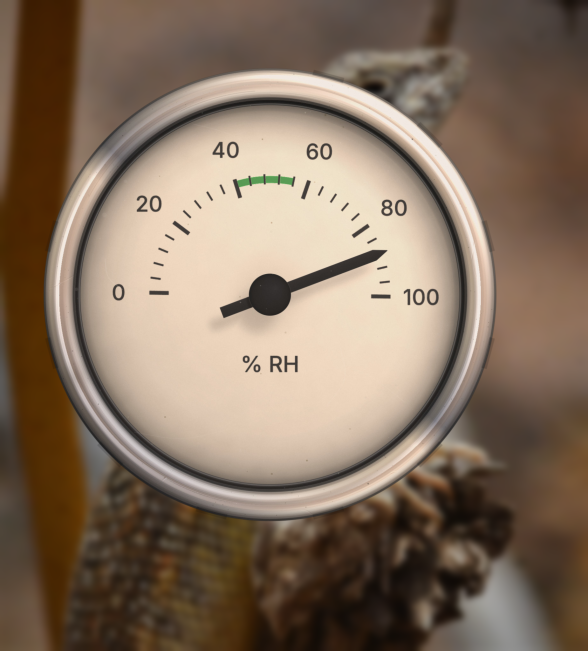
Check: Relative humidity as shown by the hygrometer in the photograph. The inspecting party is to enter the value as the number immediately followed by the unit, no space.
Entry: 88%
